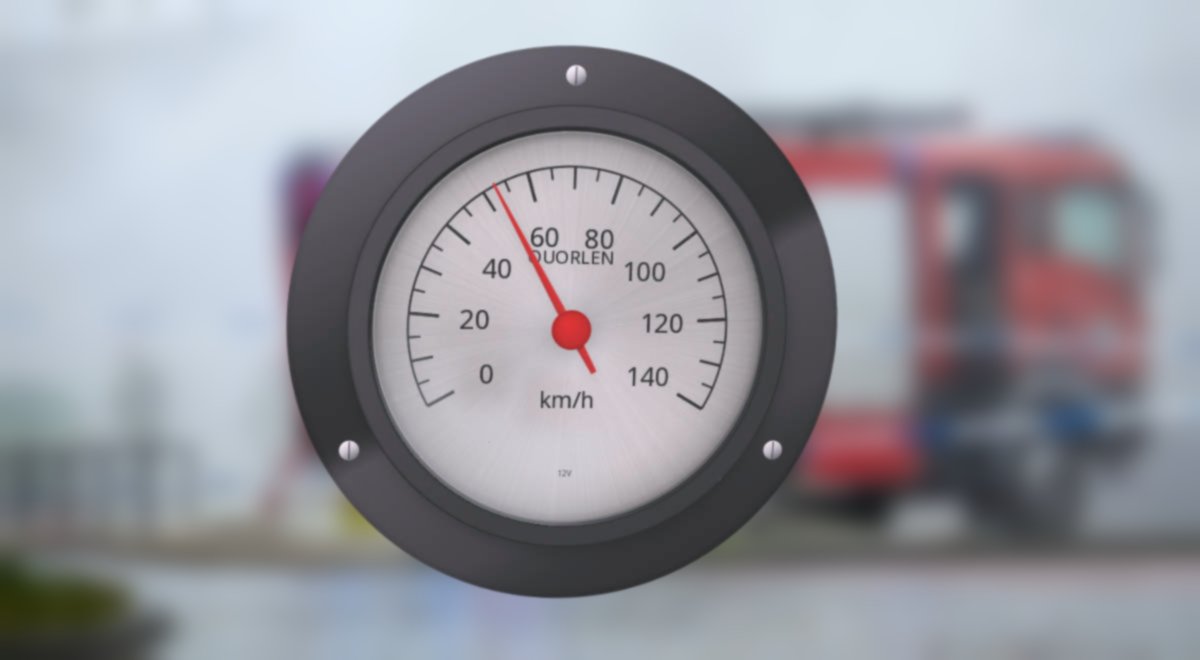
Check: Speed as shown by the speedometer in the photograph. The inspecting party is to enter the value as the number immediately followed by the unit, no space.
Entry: 52.5km/h
